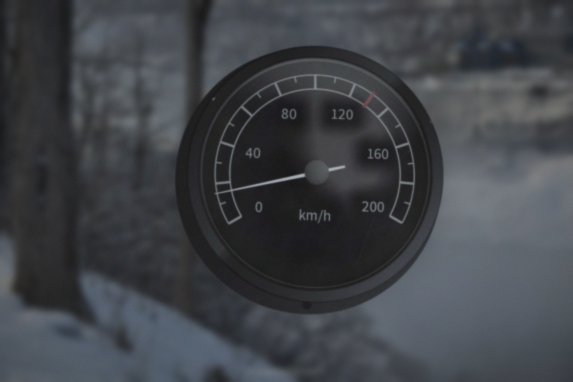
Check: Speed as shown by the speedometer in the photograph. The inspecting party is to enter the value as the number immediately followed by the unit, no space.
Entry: 15km/h
